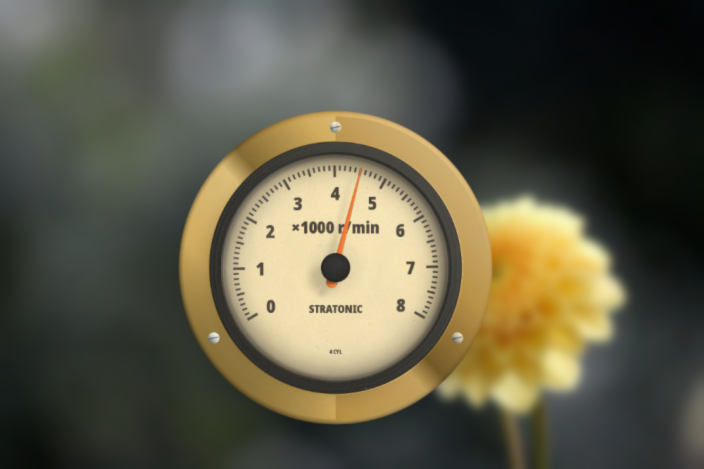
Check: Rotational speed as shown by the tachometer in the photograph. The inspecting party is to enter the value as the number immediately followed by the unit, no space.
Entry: 4500rpm
